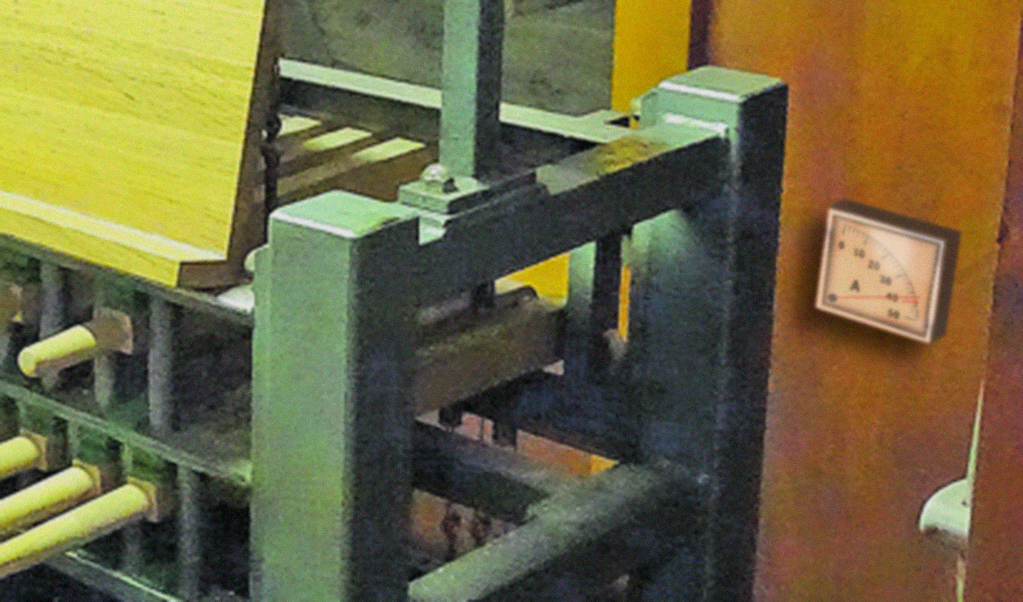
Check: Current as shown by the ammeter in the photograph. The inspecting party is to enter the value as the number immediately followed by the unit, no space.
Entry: 40A
